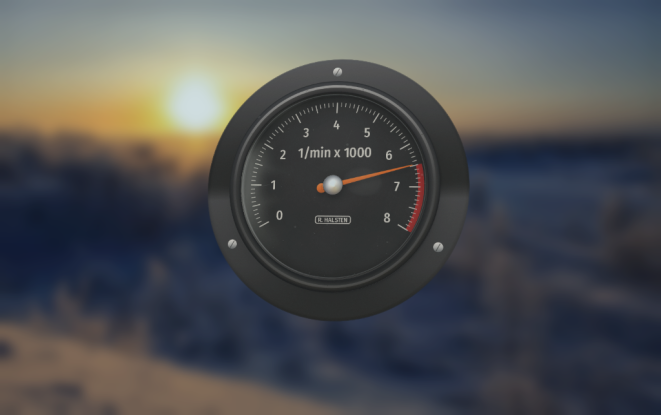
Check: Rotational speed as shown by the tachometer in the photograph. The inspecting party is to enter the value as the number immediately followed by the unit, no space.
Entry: 6500rpm
